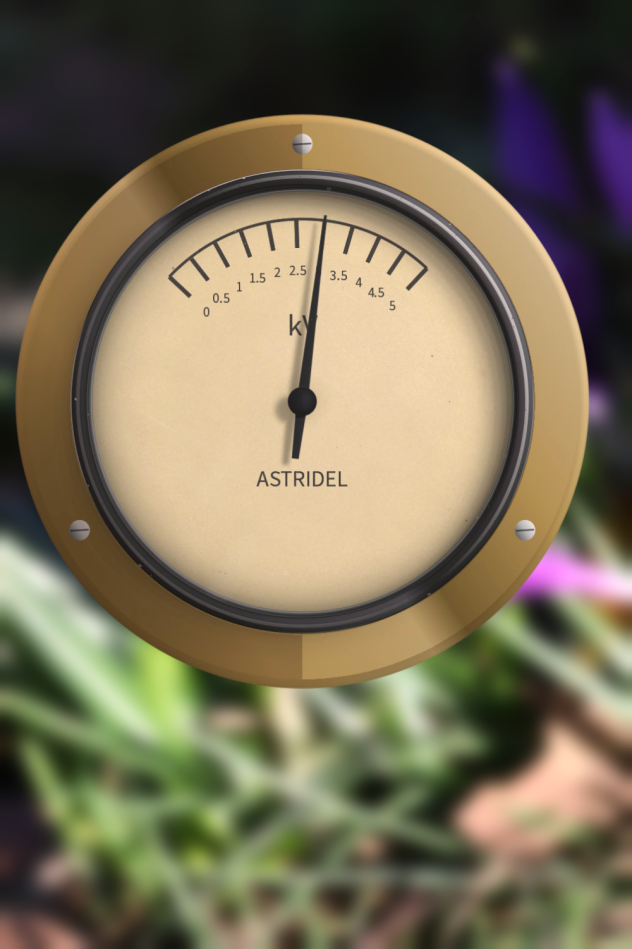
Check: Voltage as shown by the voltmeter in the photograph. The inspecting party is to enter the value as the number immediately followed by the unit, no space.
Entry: 3kV
